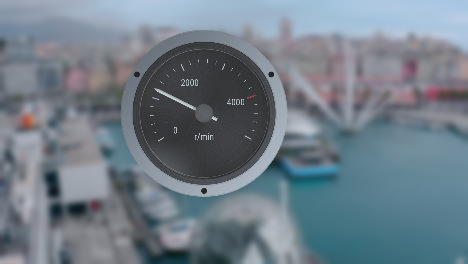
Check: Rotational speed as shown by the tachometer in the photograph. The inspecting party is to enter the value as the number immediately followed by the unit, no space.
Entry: 1200rpm
